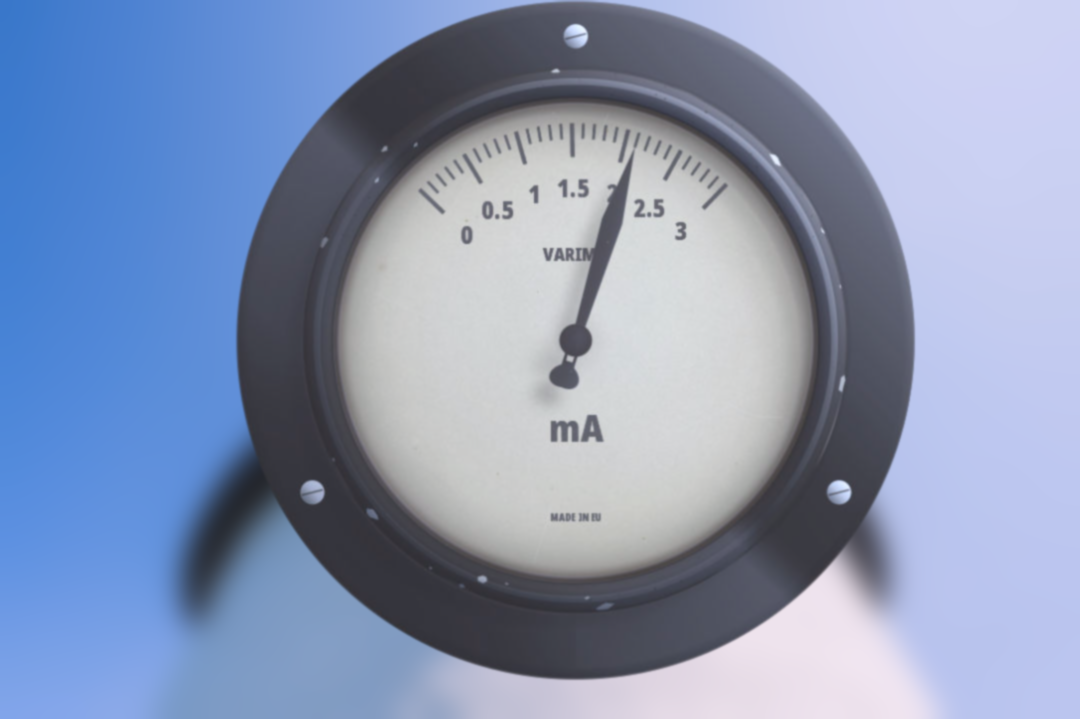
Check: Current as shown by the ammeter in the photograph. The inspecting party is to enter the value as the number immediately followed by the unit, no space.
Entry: 2.1mA
